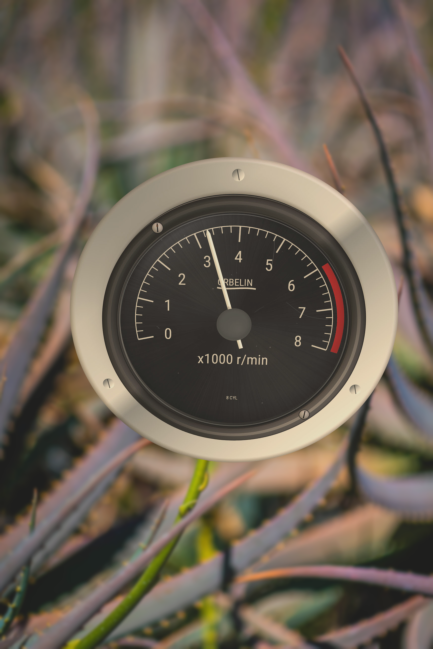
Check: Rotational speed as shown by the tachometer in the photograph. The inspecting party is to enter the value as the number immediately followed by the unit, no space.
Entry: 3300rpm
